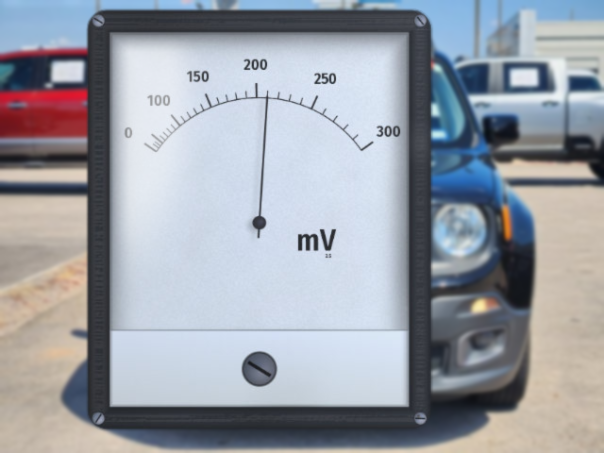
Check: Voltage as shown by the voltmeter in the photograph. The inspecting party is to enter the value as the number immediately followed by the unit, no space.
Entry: 210mV
